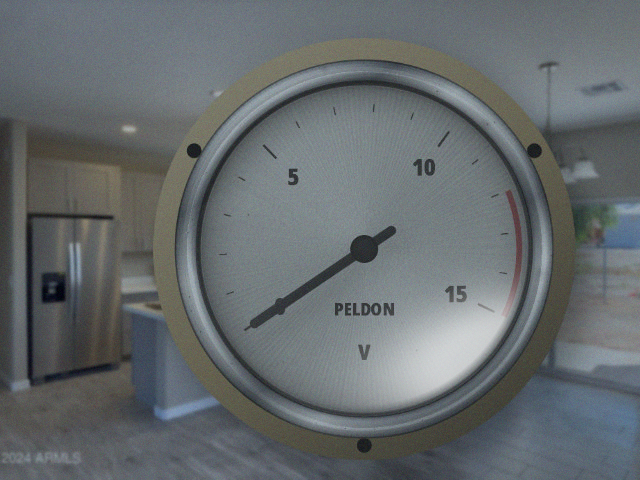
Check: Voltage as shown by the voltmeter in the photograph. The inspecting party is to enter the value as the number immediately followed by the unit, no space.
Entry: 0V
